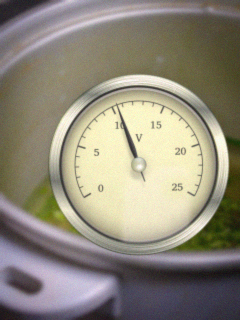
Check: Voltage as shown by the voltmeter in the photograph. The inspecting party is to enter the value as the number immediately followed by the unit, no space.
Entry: 10.5V
